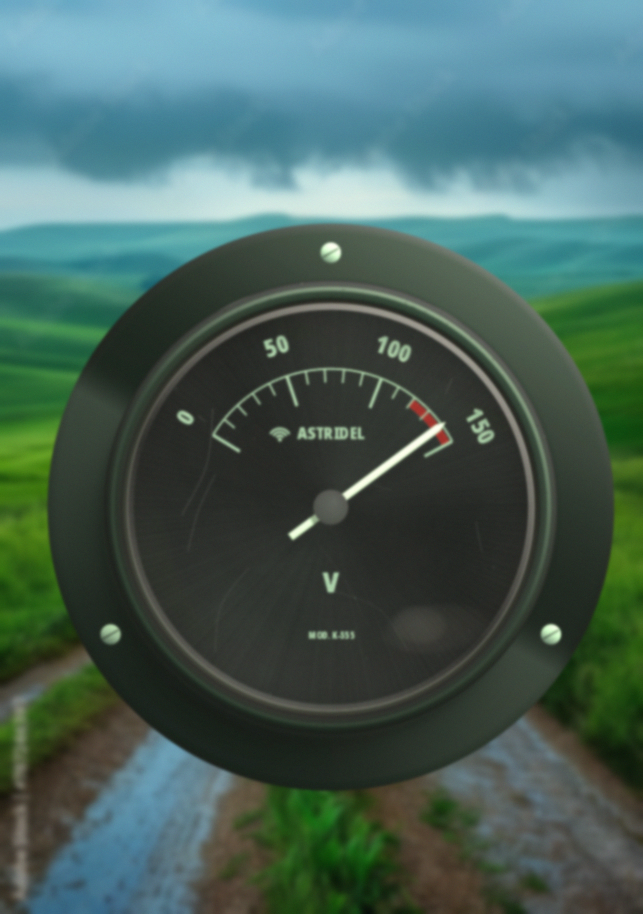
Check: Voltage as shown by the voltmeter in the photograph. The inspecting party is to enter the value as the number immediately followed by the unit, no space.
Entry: 140V
